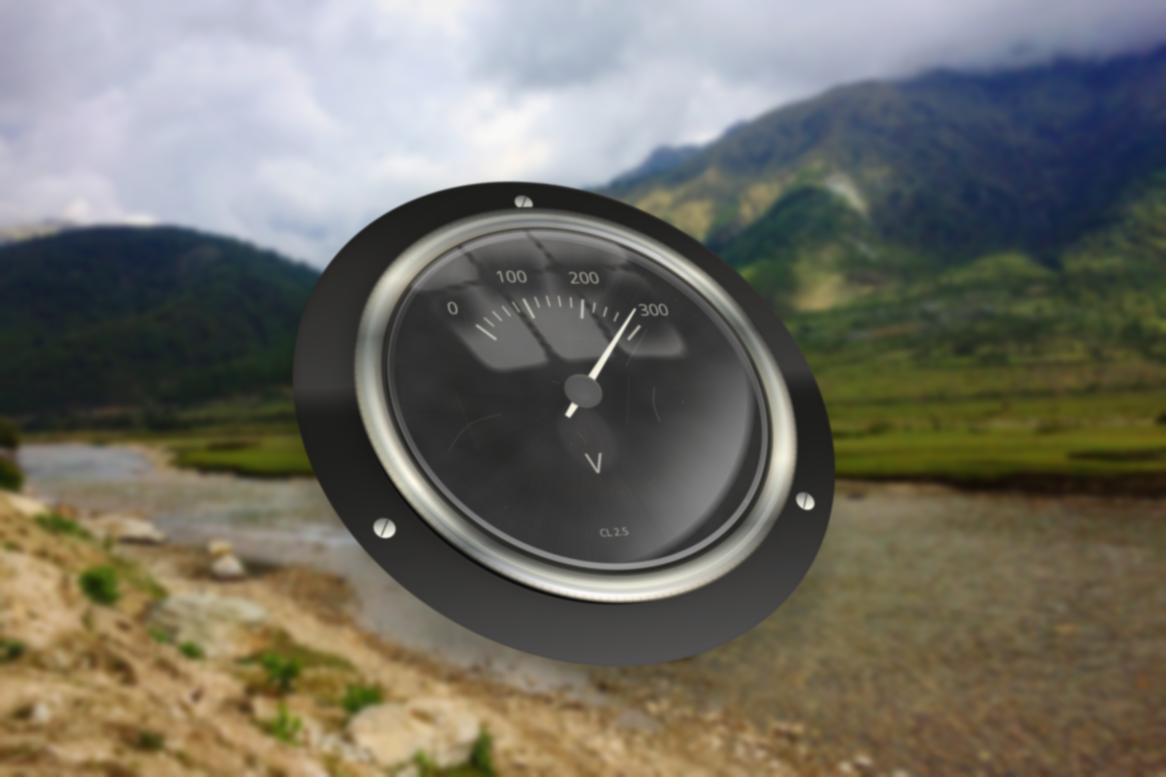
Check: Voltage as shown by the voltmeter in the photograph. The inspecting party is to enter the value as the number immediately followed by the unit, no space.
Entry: 280V
